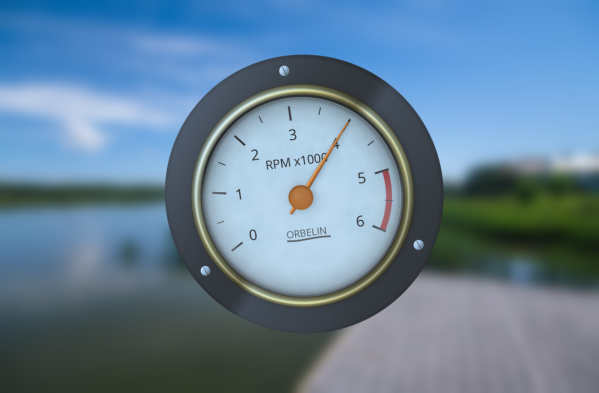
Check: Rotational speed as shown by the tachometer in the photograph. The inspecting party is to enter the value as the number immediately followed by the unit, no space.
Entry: 4000rpm
